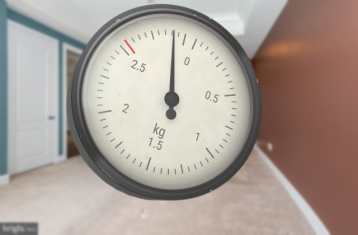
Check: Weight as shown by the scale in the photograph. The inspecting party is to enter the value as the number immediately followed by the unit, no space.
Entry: 2.9kg
